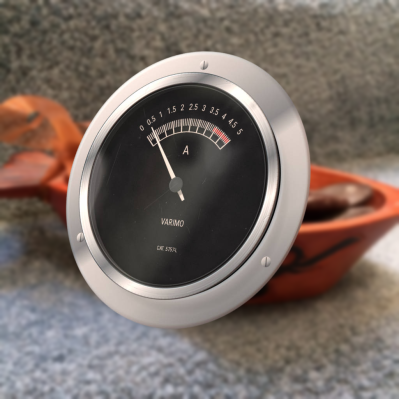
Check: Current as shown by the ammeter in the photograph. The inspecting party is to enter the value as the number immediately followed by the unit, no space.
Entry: 0.5A
